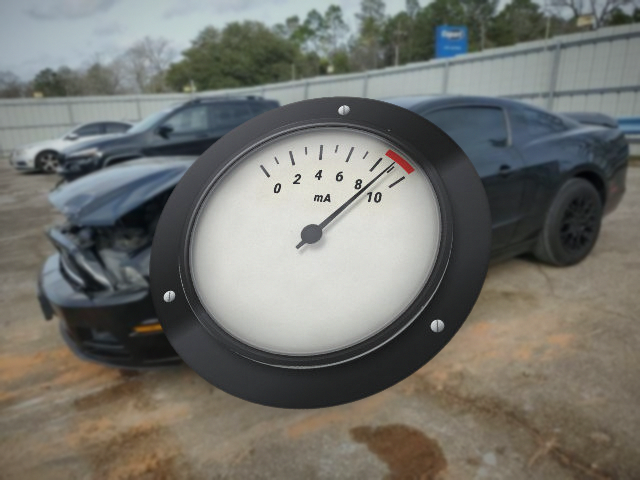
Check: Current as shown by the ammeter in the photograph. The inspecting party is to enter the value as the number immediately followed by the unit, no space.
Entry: 9mA
